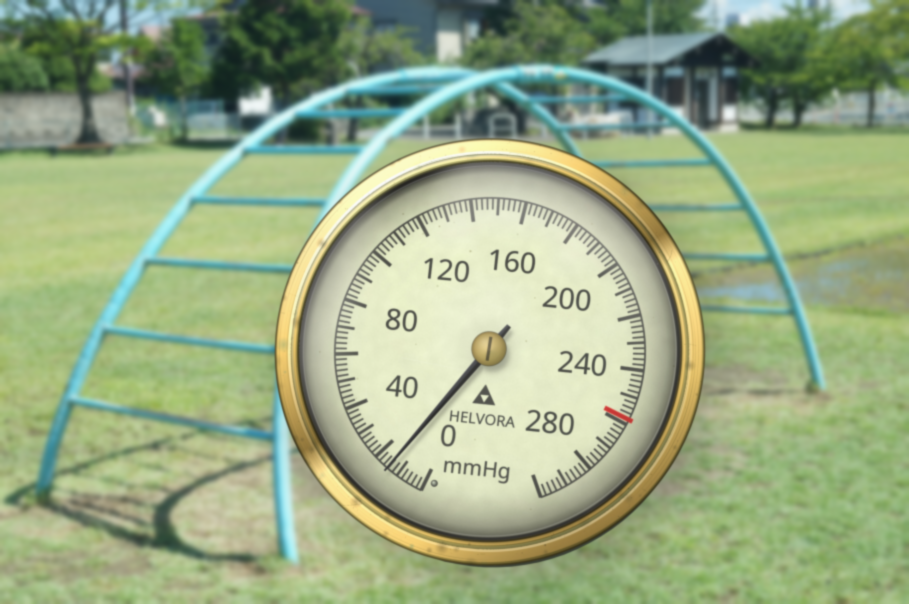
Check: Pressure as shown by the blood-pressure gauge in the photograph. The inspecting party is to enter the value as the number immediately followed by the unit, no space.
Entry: 14mmHg
